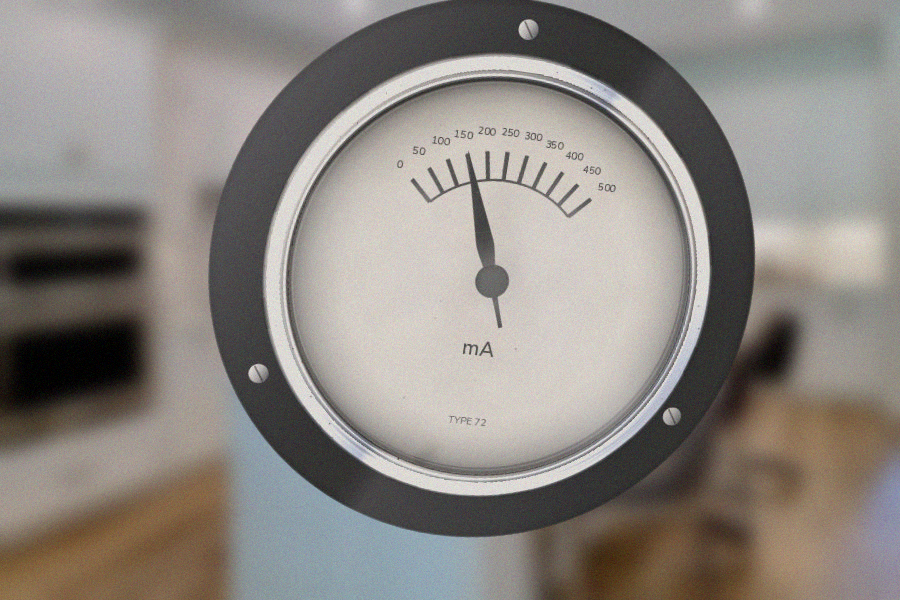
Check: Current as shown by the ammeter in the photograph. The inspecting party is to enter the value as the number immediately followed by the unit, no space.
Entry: 150mA
